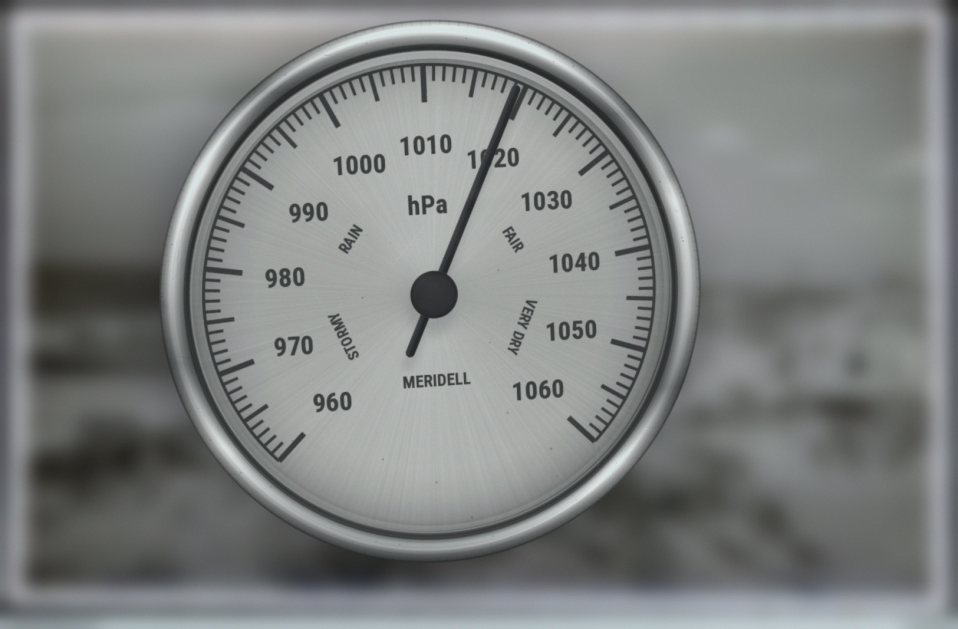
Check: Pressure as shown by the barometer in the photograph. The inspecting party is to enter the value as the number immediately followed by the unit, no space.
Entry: 1019hPa
